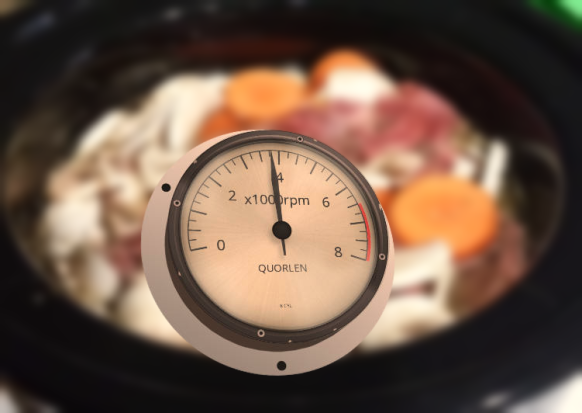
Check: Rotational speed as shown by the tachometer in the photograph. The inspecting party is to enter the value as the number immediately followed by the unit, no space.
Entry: 3750rpm
